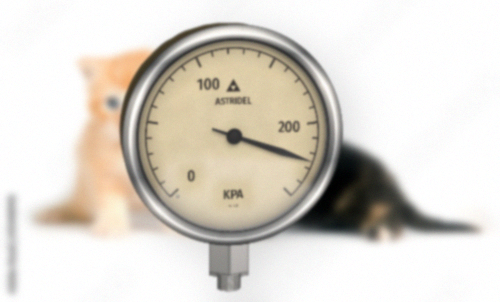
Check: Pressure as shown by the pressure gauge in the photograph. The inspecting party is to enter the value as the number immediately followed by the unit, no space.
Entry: 225kPa
